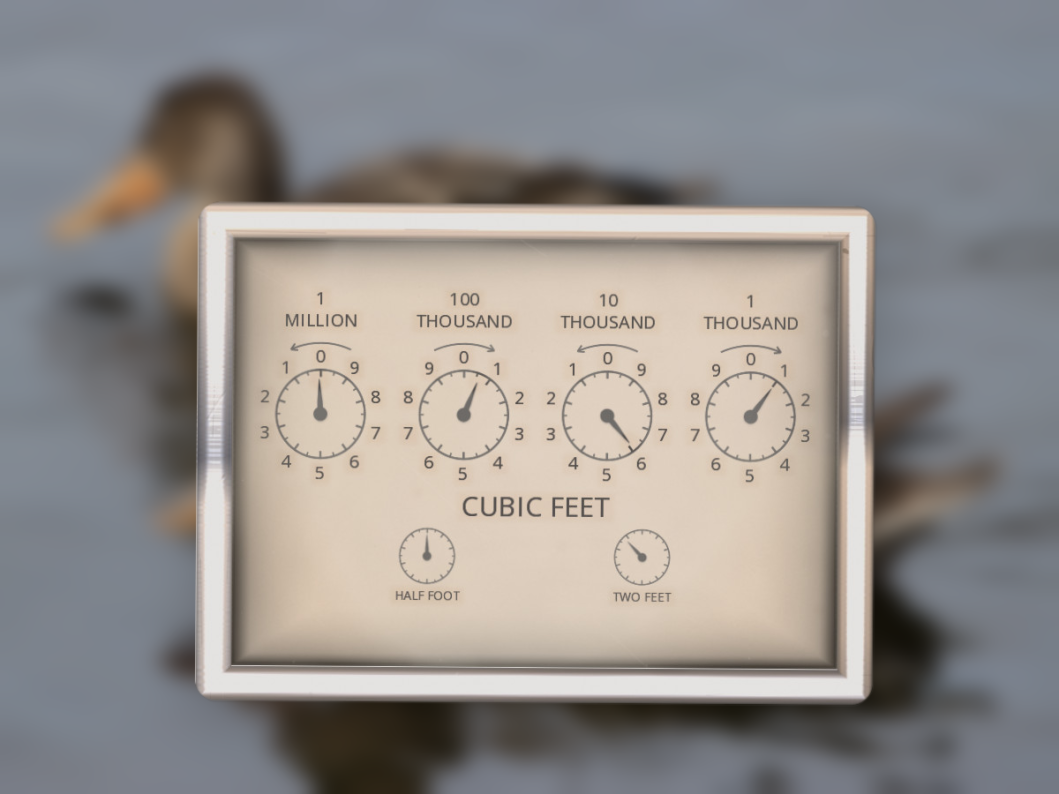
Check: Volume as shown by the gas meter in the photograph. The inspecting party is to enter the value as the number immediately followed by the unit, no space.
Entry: 6100ft³
